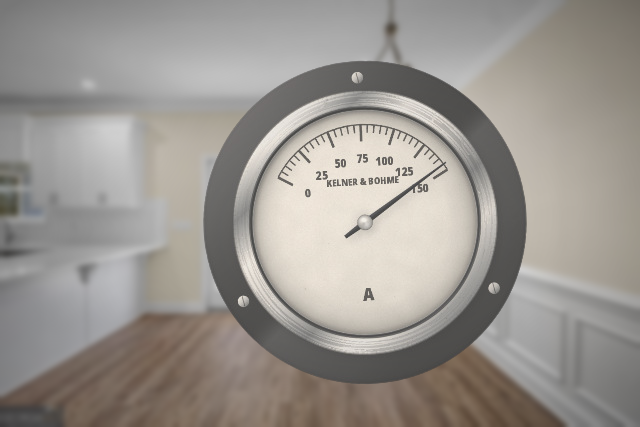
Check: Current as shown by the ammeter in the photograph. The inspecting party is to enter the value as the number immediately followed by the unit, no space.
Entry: 145A
